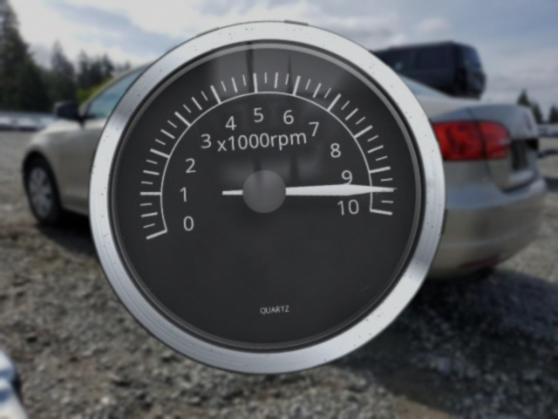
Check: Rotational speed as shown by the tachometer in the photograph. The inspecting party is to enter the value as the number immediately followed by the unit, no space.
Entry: 9500rpm
